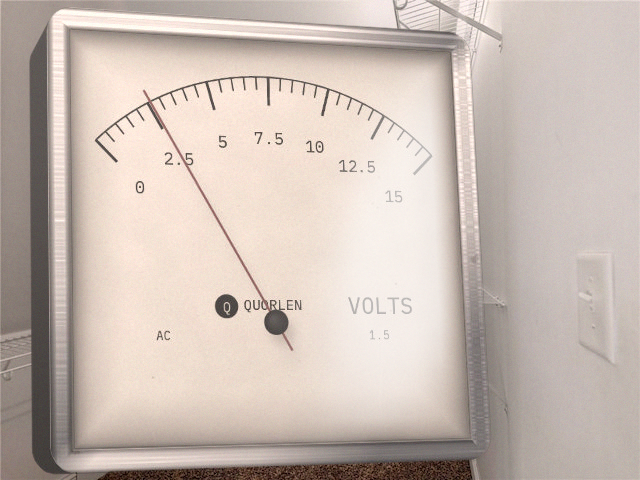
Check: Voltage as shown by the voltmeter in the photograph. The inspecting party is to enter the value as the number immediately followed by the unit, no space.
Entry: 2.5V
